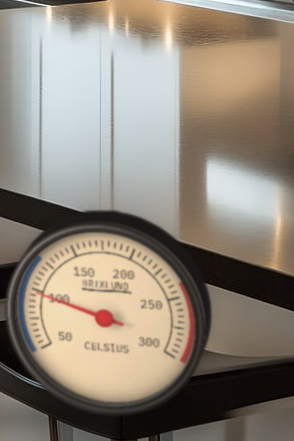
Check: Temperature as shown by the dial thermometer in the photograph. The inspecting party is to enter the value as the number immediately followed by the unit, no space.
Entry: 100°C
